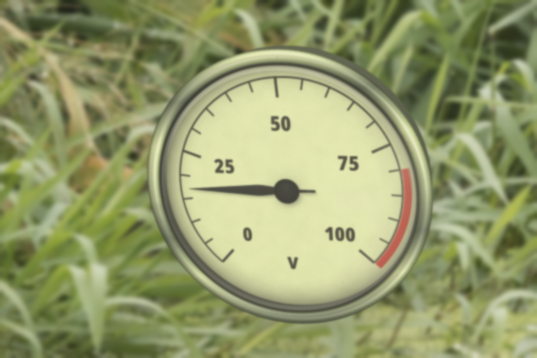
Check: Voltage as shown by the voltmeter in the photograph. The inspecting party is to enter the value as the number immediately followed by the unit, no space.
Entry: 17.5V
